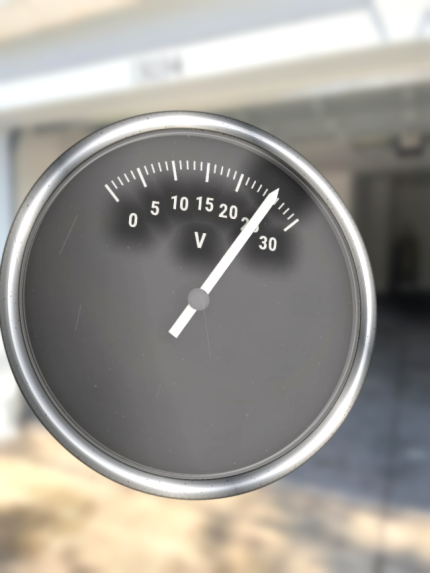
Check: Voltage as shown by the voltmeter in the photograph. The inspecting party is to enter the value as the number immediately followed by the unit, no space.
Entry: 25V
